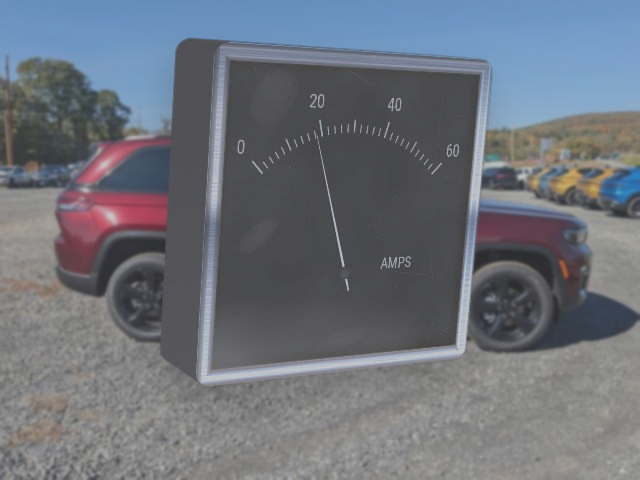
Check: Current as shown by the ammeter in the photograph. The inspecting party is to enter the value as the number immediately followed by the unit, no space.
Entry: 18A
